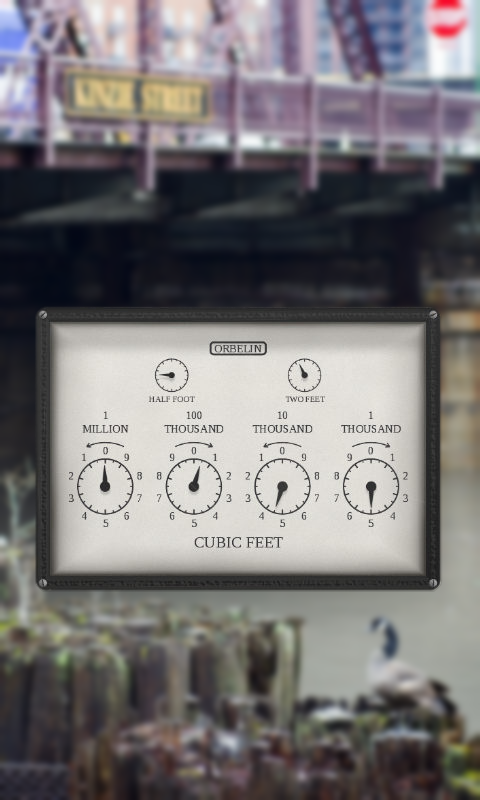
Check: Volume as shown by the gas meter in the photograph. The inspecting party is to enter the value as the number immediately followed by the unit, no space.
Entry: 4500ft³
